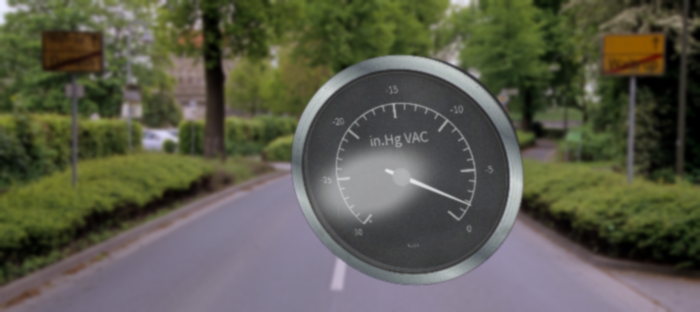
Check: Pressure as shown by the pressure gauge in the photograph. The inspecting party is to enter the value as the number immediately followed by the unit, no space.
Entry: -2inHg
